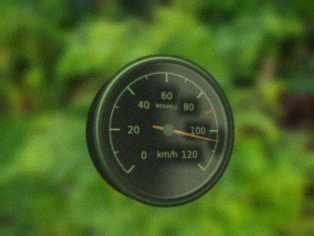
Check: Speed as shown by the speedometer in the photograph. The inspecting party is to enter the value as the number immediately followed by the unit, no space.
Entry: 105km/h
